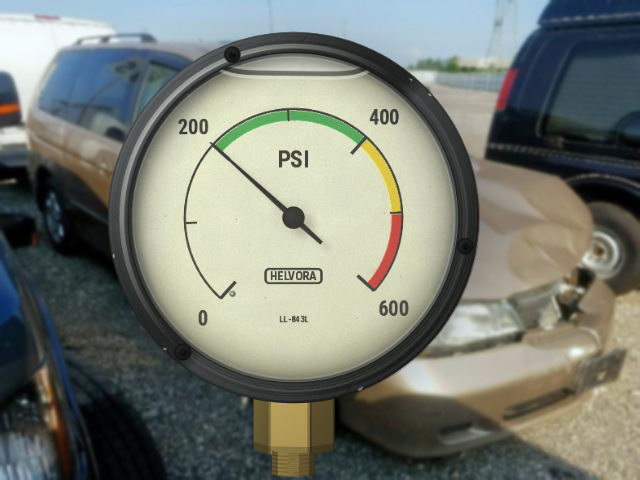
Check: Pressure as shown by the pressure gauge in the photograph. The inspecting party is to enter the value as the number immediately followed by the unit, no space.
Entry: 200psi
